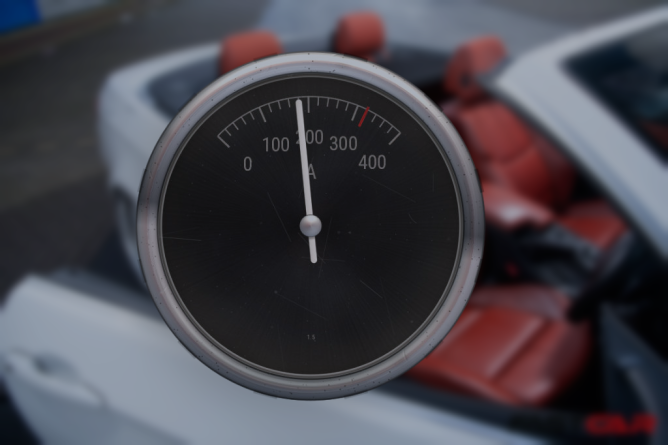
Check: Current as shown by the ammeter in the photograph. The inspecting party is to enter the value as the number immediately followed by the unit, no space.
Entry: 180A
